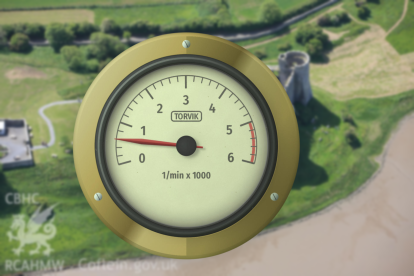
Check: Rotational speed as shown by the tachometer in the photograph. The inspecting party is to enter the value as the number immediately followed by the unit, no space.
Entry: 600rpm
